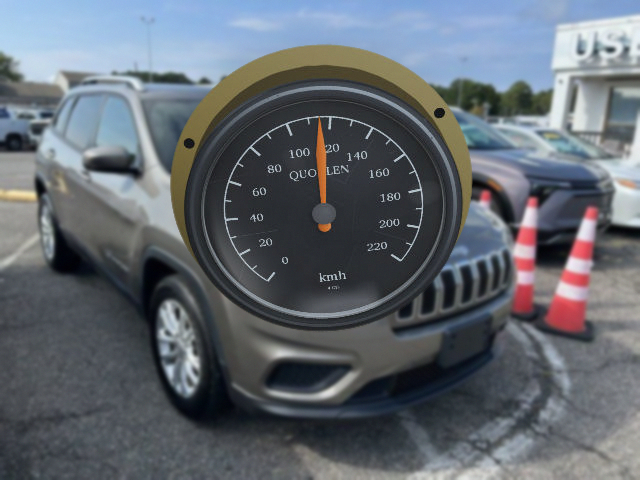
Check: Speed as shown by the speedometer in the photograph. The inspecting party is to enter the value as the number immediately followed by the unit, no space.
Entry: 115km/h
